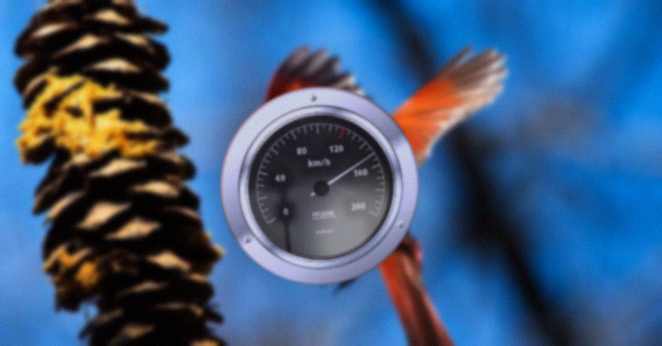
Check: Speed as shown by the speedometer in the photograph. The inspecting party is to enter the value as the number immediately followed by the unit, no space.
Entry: 150km/h
